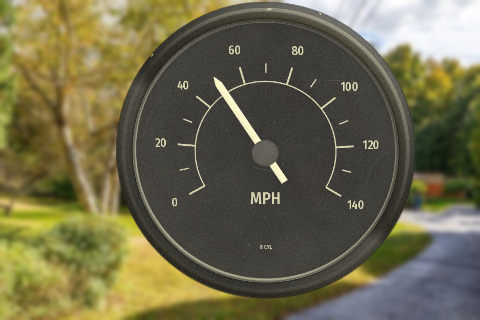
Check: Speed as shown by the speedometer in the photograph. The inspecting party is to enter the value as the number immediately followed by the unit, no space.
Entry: 50mph
